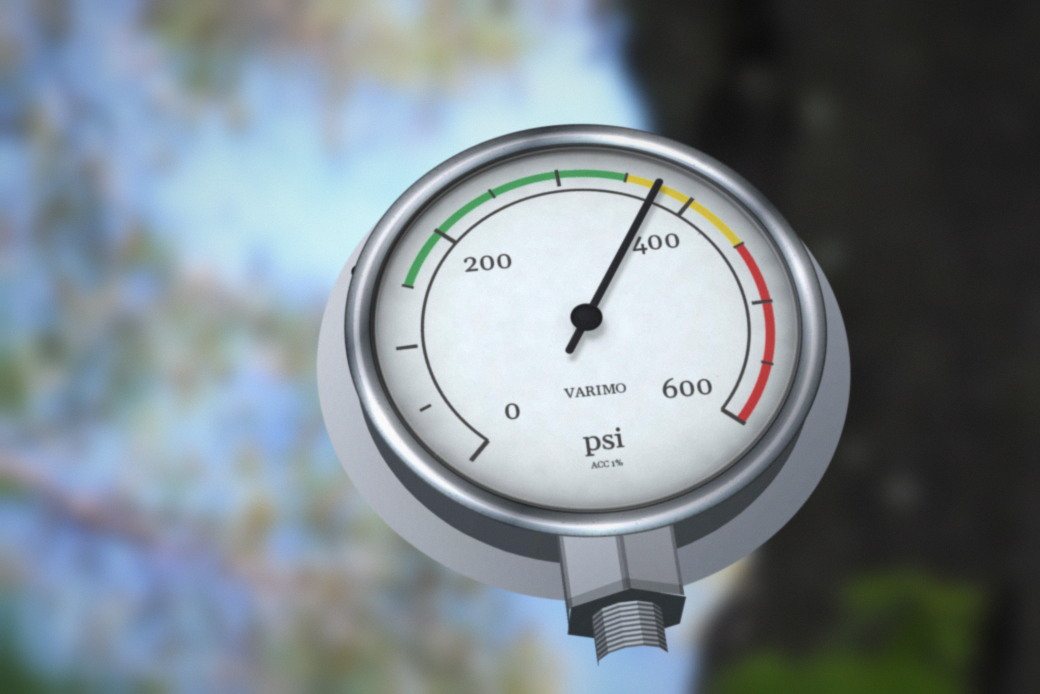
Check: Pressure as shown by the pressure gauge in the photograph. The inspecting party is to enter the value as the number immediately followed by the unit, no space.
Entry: 375psi
